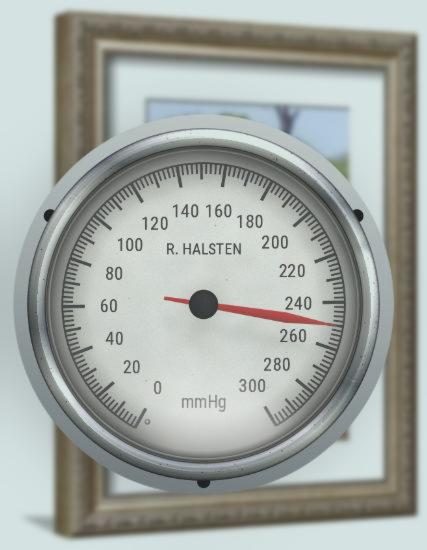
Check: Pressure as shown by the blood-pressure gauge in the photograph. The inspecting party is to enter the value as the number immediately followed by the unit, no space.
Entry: 250mmHg
